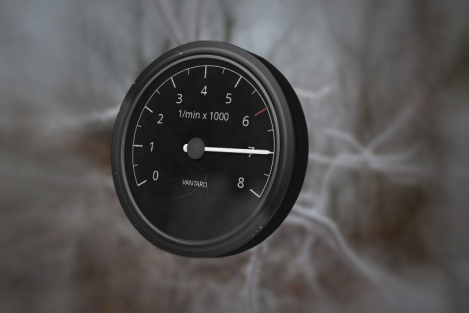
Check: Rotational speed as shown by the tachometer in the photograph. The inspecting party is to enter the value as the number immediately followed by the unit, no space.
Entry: 7000rpm
